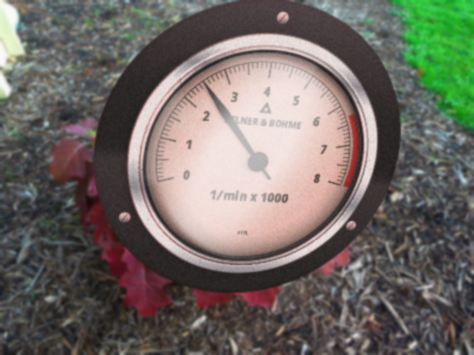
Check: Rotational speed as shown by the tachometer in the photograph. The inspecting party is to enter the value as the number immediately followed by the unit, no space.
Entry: 2500rpm
